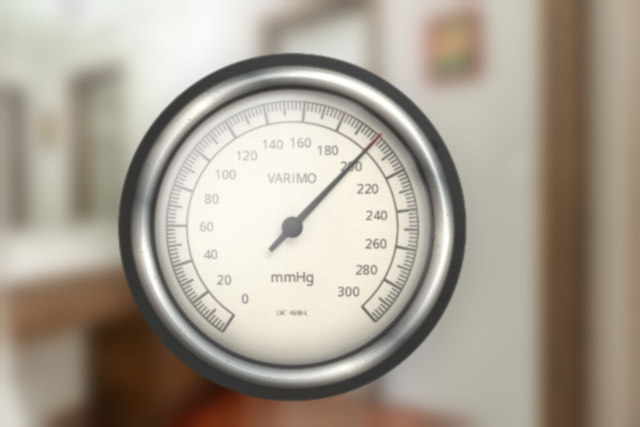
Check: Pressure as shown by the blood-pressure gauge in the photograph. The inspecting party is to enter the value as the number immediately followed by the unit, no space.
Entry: 200mmHg
